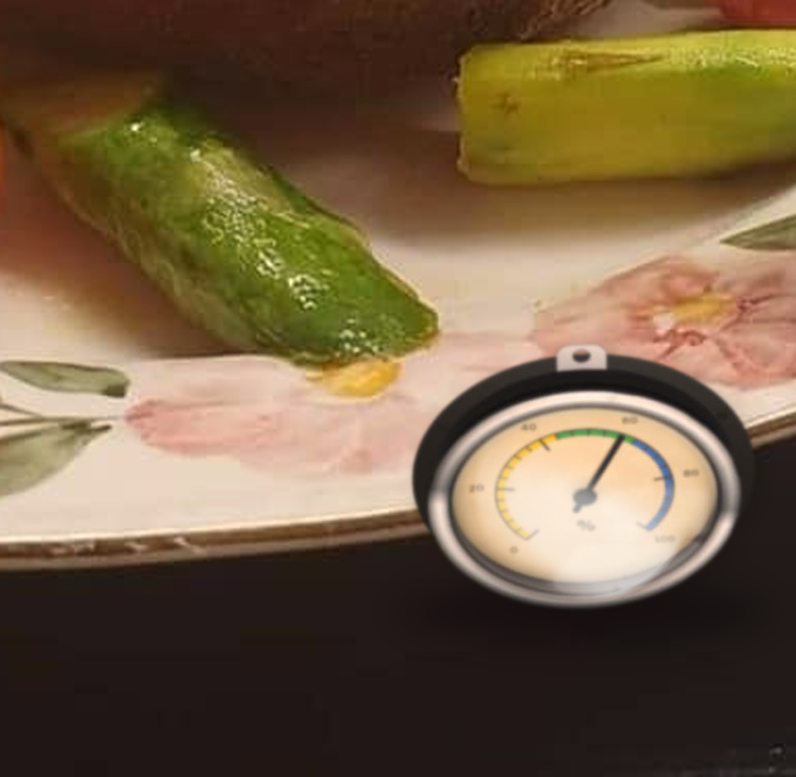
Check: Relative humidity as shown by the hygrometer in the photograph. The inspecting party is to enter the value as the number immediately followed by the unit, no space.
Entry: 60%
